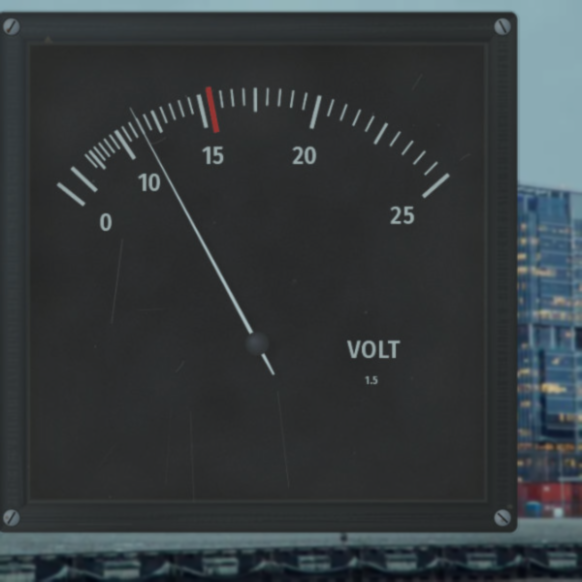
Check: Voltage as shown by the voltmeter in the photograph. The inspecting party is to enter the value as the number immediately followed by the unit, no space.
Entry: 11.5V
